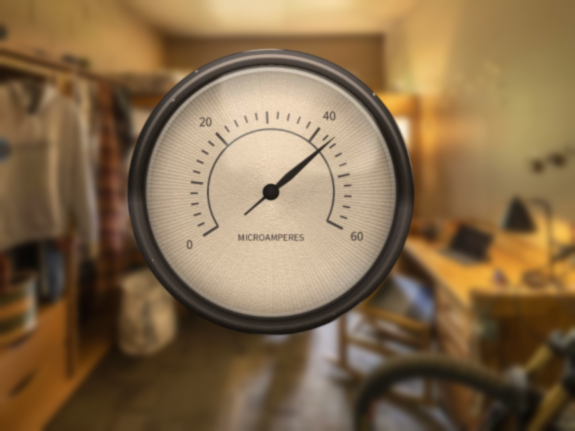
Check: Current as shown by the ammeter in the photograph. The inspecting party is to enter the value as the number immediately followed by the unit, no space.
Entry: 43µA
